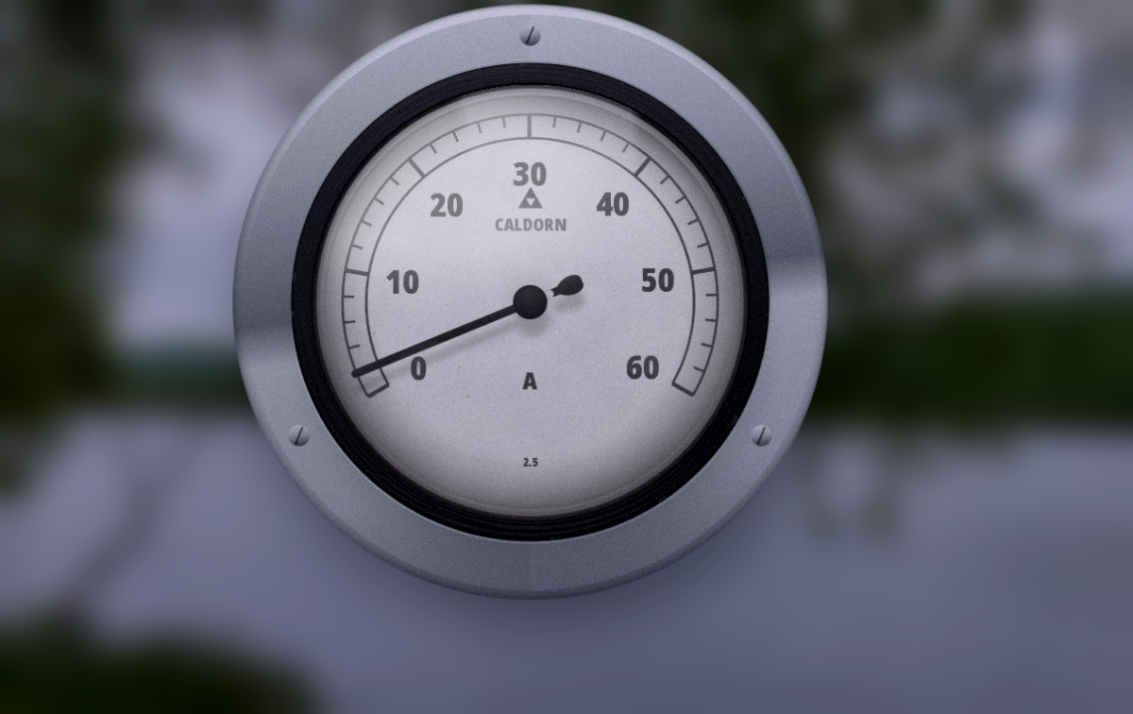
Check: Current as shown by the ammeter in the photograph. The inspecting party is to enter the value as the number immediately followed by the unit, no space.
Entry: 2A
